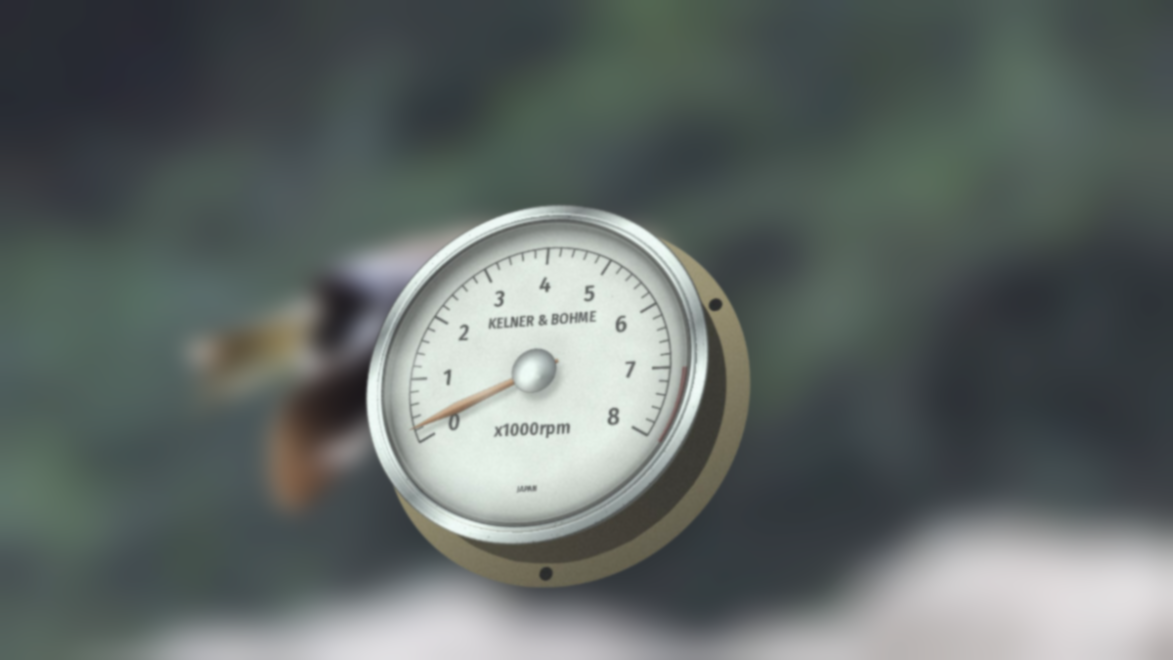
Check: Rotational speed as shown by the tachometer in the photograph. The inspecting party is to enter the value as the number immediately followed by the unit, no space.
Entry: 200rpm
